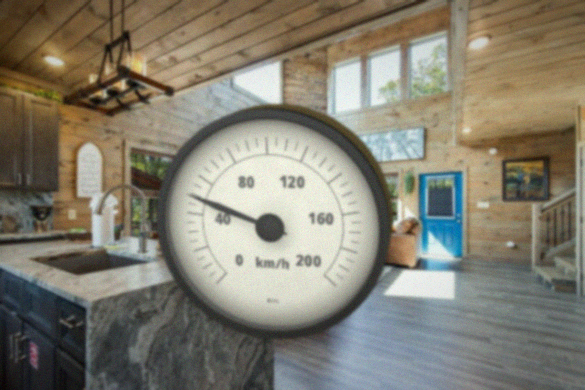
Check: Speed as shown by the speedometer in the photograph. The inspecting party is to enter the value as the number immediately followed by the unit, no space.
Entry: 50km/h
